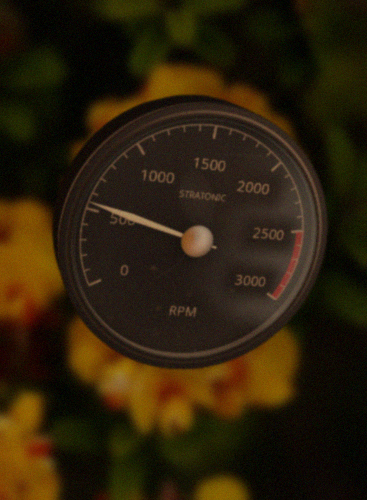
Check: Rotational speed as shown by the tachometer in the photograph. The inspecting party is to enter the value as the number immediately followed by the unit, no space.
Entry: 550rpm
